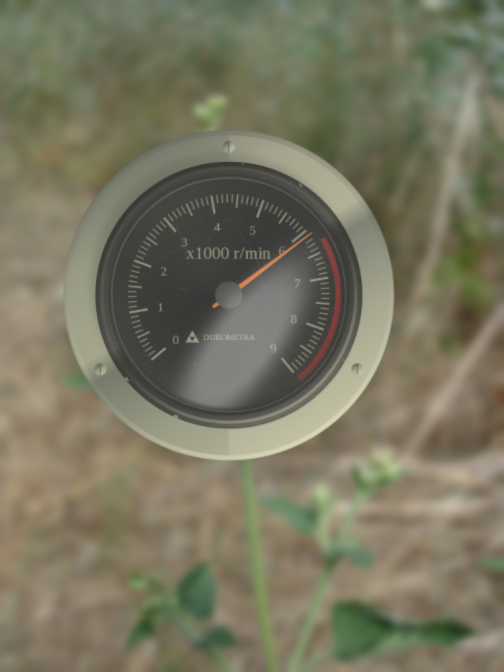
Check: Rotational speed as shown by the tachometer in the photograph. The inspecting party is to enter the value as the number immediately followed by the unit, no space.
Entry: 6100rpm
